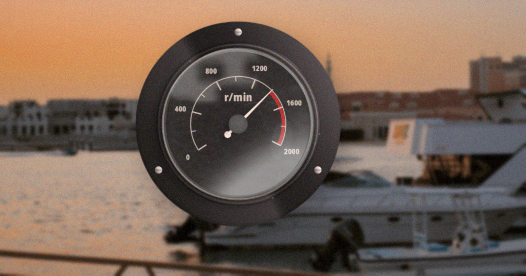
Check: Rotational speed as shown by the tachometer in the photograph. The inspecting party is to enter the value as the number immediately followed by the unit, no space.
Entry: 1400rpm
